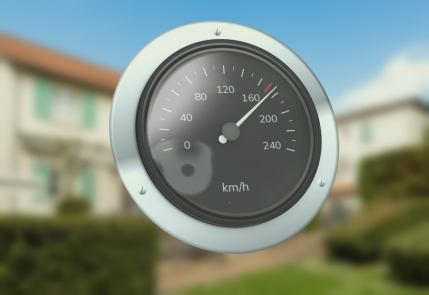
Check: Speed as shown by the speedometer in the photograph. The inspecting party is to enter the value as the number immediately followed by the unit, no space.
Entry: 175km/h
